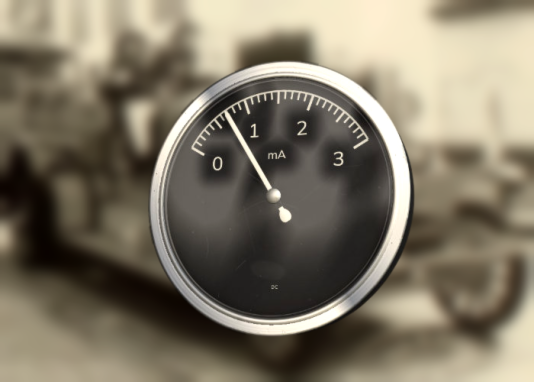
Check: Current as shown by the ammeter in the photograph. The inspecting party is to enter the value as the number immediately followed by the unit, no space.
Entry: 0.7mA
